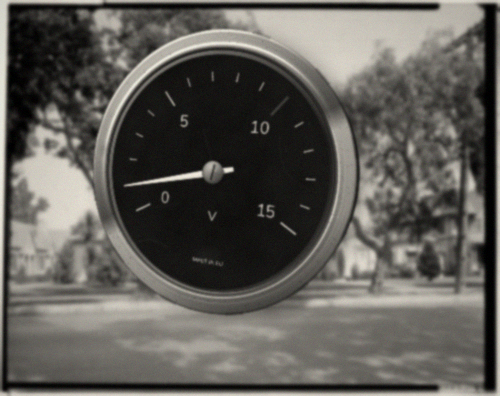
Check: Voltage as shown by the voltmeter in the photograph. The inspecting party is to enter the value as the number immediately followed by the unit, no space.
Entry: 1V
